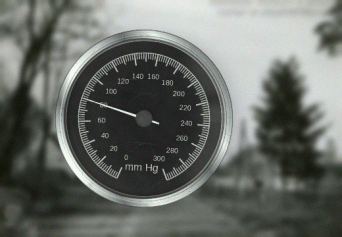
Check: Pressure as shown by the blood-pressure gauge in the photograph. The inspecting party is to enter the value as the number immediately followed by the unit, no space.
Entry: 80mmHg
